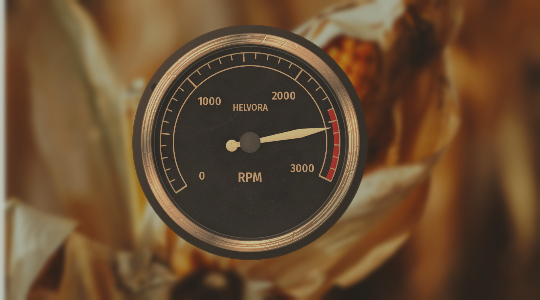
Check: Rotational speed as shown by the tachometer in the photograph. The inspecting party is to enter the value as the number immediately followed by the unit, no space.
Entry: 2550rpm
